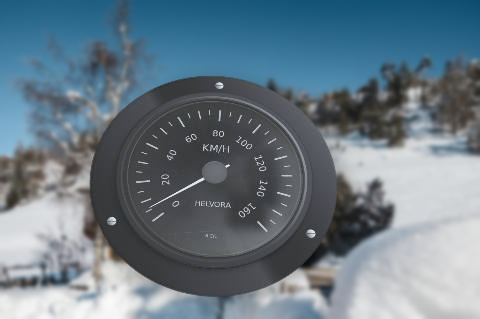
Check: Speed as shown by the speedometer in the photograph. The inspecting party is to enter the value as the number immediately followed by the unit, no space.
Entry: 5km/h
